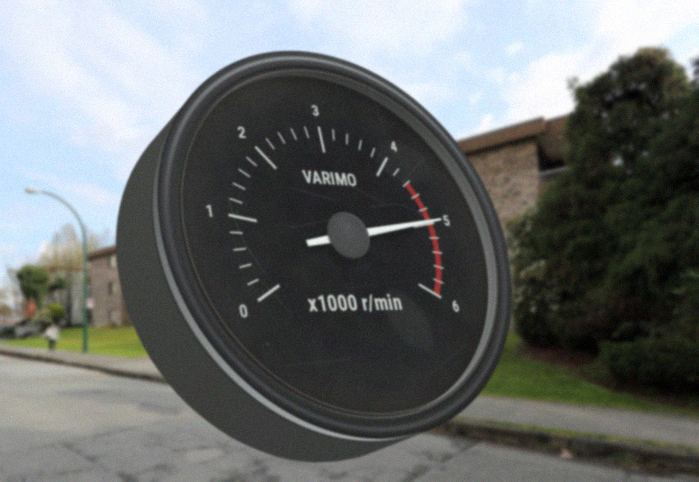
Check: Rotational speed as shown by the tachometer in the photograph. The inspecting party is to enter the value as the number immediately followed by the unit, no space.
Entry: 5000rpm
